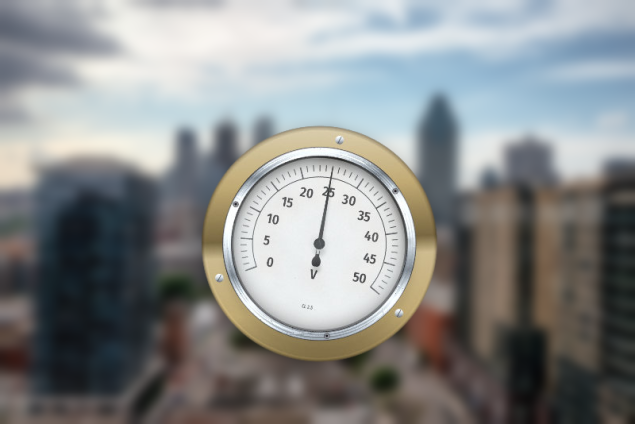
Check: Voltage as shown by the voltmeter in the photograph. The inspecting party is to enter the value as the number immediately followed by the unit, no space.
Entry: 25V
